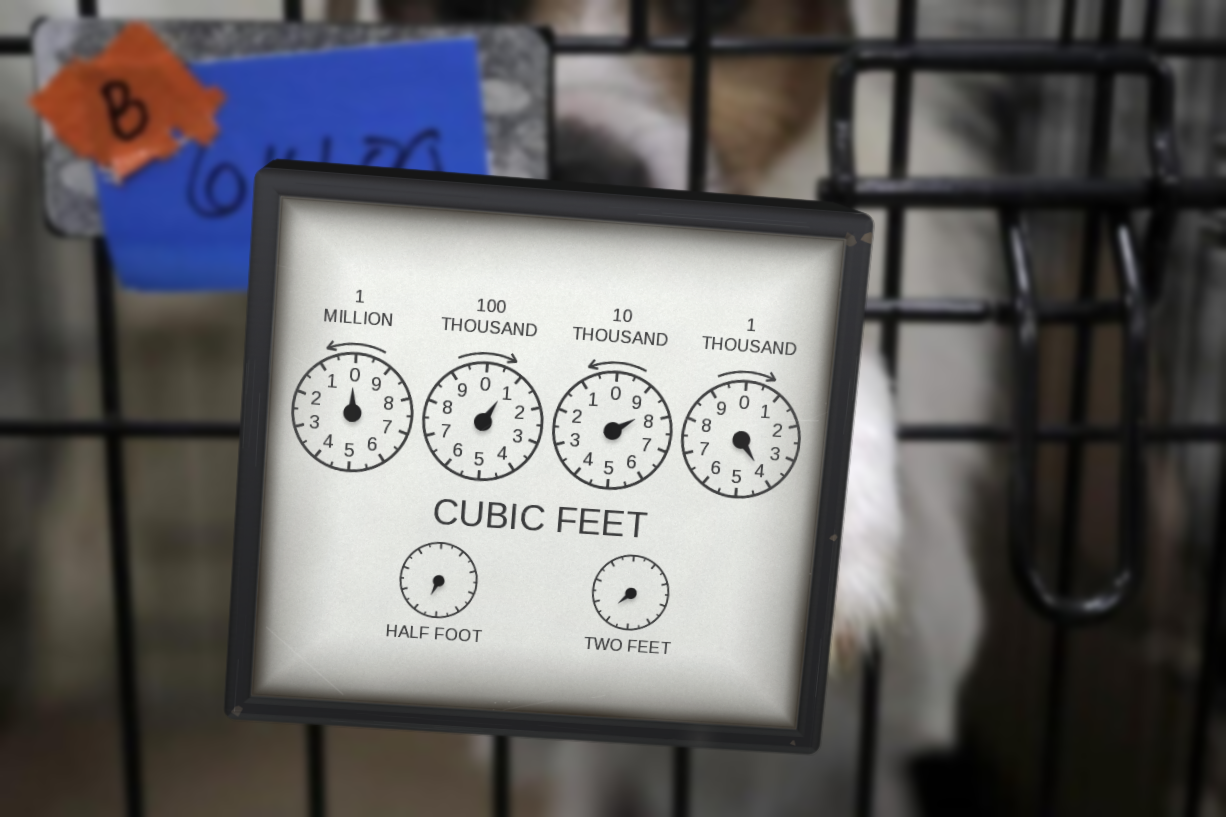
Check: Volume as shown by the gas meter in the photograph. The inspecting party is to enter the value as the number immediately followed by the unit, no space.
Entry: 8400ft³
